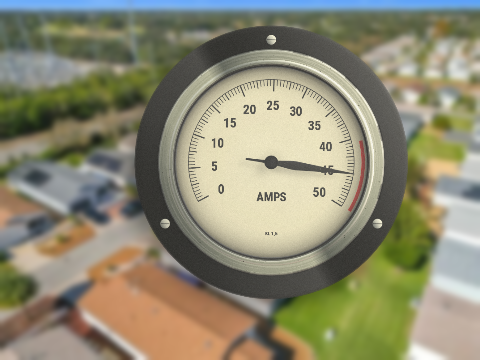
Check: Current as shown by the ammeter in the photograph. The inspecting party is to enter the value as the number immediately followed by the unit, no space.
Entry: 45A
